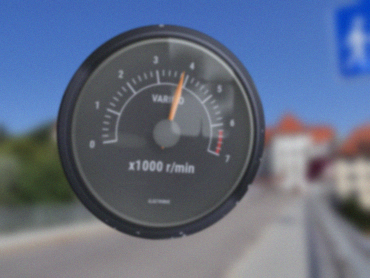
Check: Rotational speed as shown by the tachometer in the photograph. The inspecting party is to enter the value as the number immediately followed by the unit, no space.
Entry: 3800rpm
